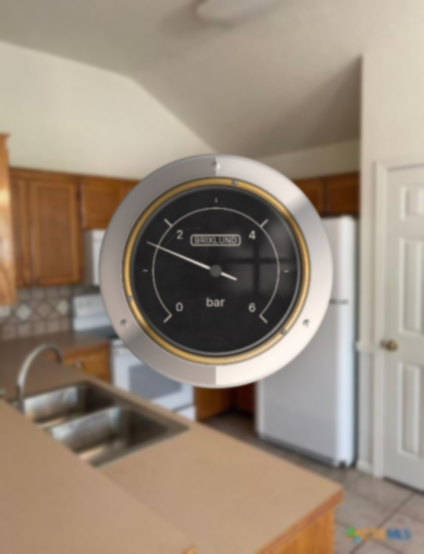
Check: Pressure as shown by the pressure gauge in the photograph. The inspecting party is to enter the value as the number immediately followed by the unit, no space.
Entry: 1.5bar
